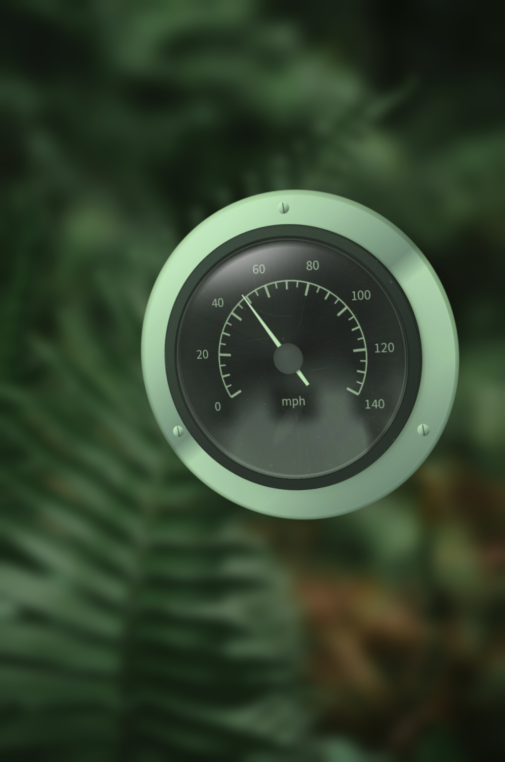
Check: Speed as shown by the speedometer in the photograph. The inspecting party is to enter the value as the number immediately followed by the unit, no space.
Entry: 50mph
